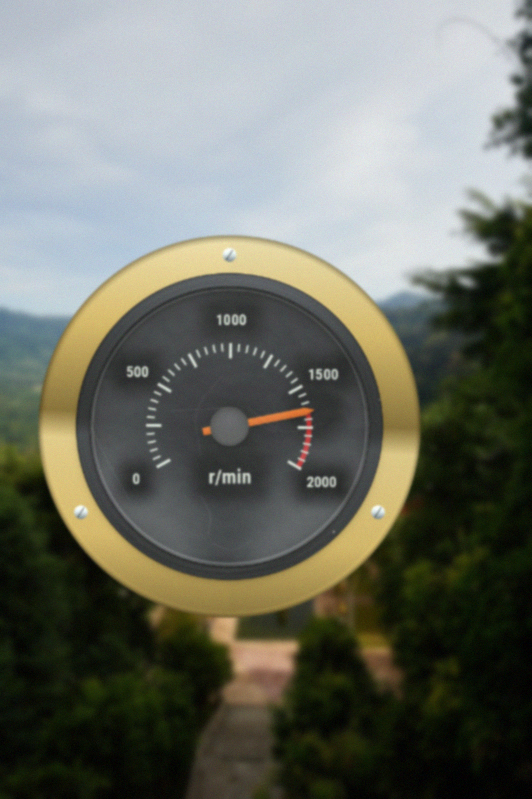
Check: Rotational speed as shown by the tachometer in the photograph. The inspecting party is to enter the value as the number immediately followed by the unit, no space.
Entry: 1650rpm
